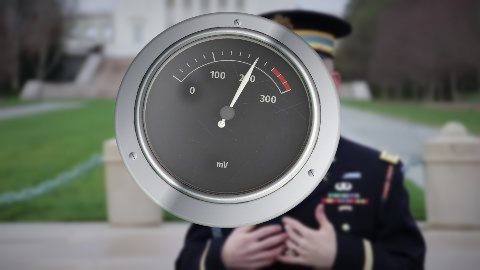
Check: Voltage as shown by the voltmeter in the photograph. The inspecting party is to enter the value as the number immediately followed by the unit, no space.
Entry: 200mV
